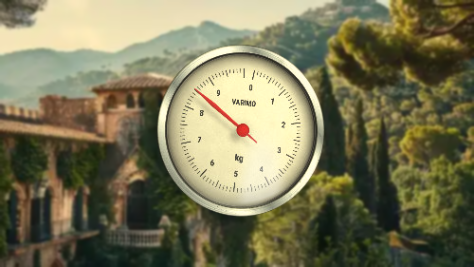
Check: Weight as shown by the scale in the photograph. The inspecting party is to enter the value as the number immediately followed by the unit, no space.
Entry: 8.5kg
